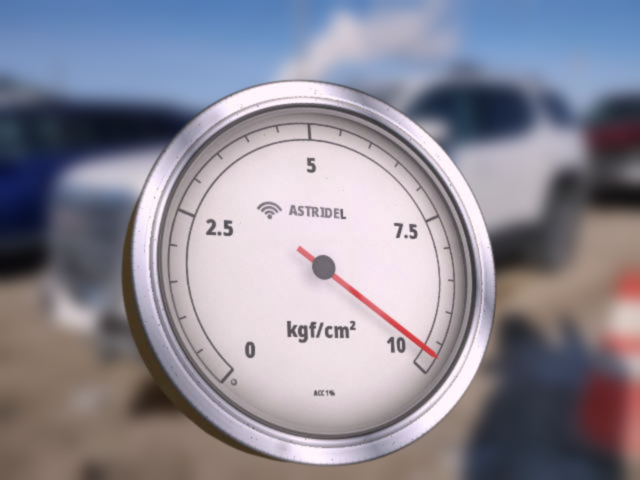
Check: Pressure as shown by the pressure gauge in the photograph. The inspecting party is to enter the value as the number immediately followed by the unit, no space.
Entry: 9.75kg/cm²
